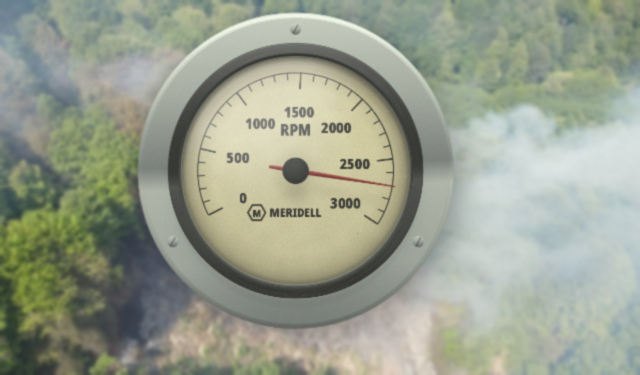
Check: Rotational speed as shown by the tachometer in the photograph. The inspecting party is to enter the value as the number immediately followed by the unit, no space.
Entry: 2700rpm
